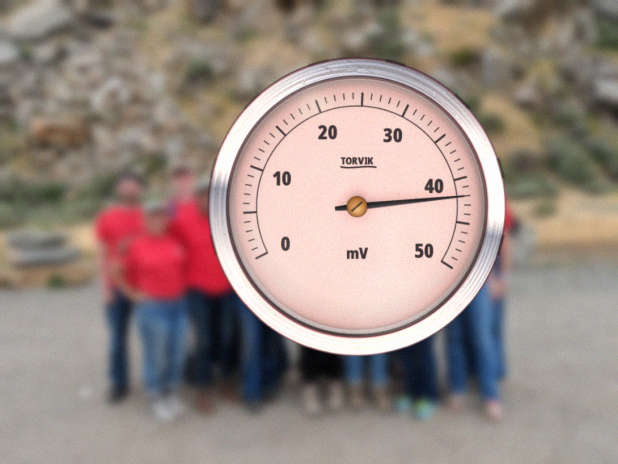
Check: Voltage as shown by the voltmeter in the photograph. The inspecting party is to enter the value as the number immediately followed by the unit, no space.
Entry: 42mV
